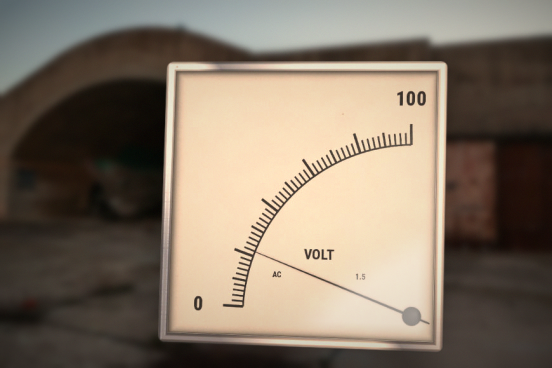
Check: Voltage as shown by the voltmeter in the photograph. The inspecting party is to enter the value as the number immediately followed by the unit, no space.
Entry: 22V
